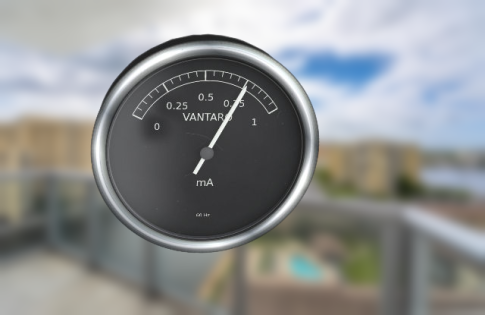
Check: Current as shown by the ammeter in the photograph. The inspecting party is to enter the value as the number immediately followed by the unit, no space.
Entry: 0.75mA
